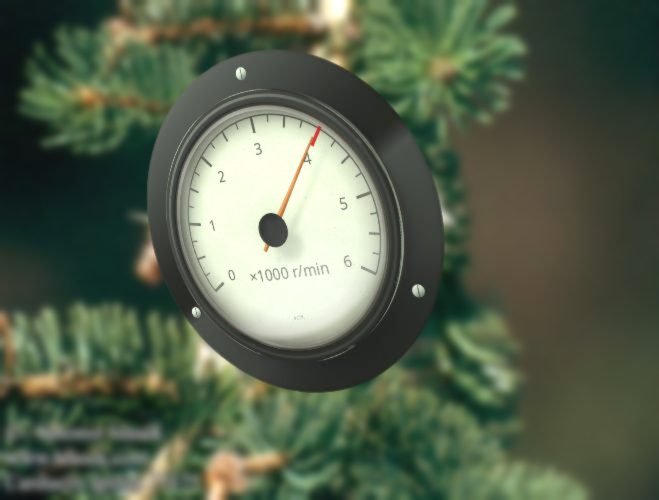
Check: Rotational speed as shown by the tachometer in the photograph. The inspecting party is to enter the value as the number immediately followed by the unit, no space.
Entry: 4000rpm
